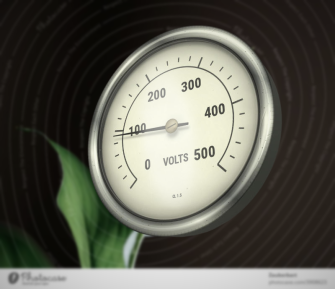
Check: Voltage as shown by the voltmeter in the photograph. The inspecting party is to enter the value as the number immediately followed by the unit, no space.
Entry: 90V
